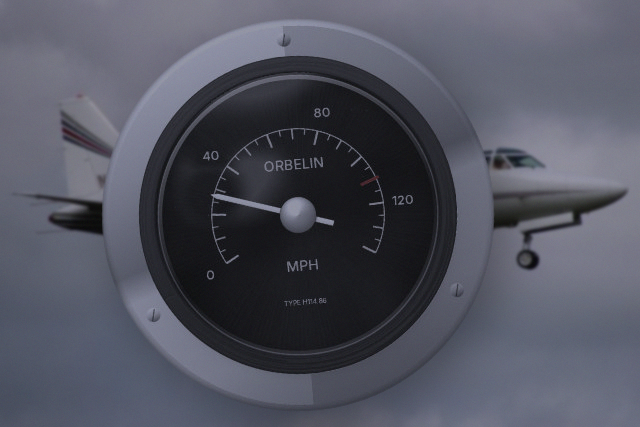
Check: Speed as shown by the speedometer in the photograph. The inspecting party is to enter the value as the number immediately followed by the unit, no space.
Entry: 27.5mph
